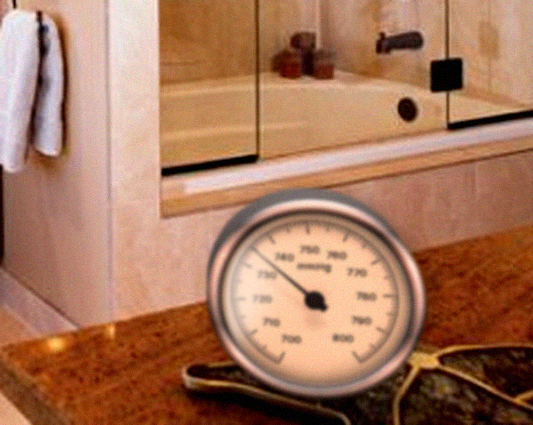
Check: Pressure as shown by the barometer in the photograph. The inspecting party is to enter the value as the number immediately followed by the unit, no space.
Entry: 735mmHg
